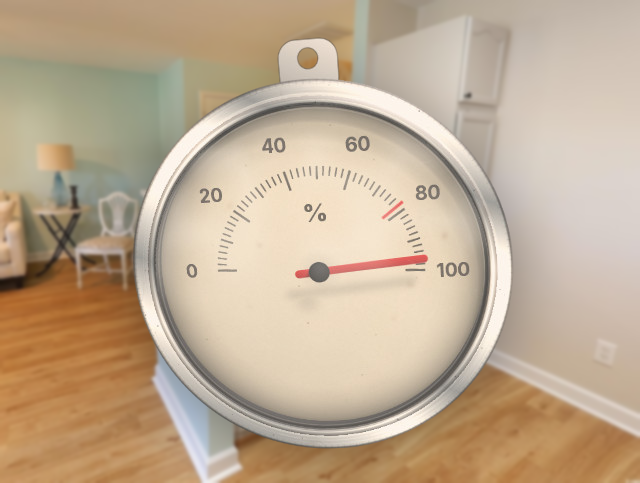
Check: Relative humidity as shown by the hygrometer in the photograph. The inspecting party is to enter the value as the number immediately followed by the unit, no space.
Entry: 96%
